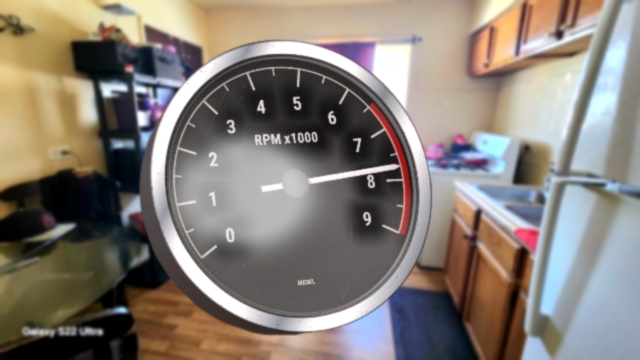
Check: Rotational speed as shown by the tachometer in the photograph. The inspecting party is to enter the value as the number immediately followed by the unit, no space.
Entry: 7750rpm
